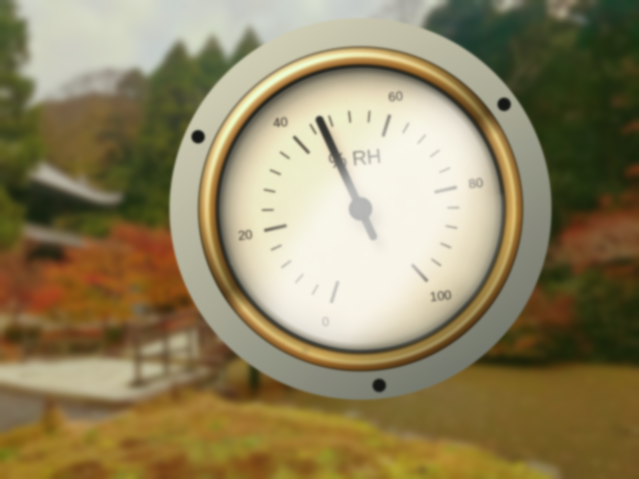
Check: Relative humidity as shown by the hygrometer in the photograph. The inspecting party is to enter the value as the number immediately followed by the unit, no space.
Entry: 46%
